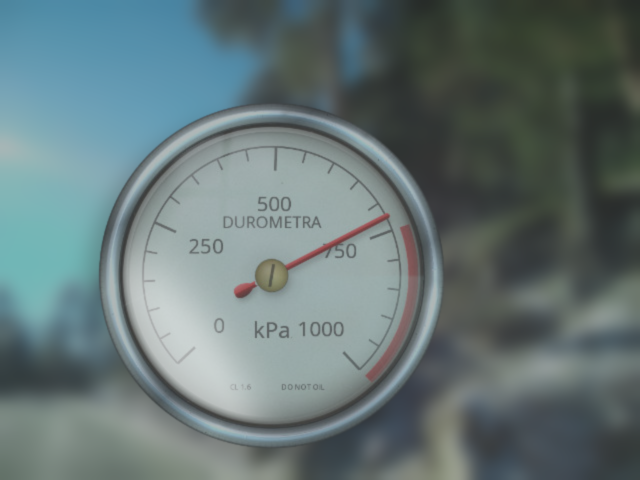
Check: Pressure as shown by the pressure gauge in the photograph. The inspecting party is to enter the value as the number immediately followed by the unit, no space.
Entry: 725kPa
